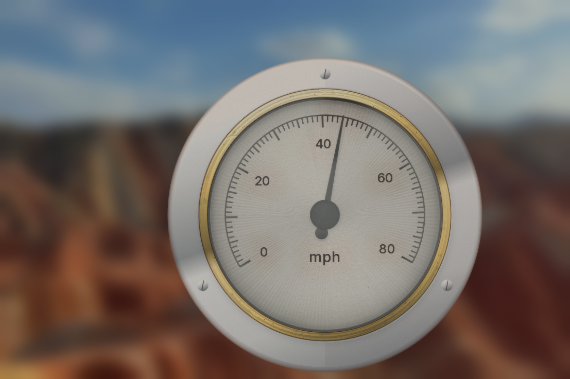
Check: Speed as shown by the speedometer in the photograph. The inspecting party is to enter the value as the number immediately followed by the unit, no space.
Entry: 44mph
